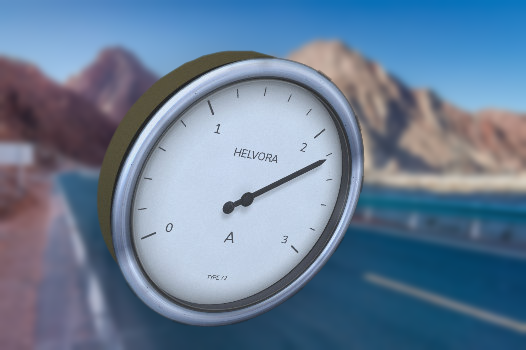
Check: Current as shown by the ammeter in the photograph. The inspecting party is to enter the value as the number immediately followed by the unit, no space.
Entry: 2.2A
